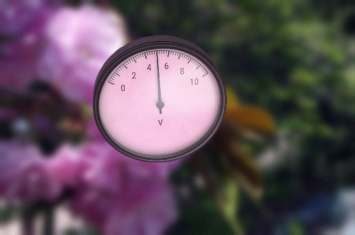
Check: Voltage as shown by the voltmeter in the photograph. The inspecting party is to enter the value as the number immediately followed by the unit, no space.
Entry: 5V
